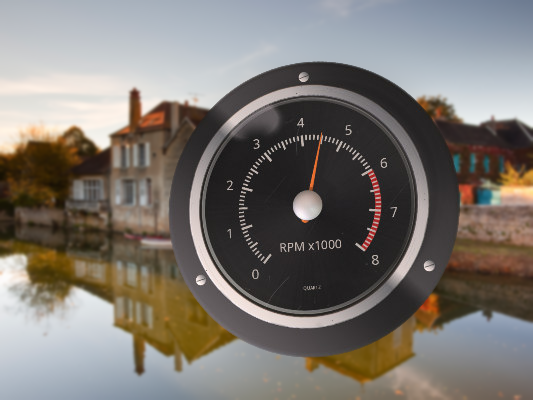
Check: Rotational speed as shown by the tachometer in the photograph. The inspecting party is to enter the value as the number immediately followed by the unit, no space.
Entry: 4500rpm
